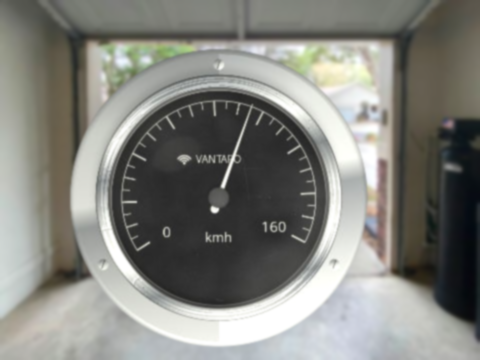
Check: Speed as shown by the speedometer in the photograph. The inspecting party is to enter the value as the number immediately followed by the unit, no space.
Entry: 95km/h
